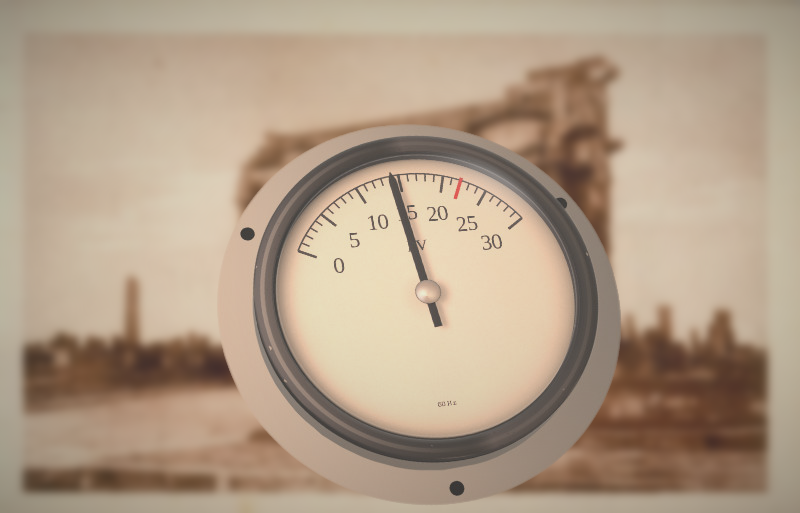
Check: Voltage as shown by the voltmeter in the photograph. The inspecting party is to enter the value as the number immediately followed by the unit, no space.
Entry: 14kV
